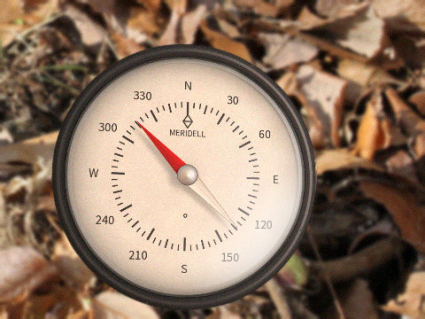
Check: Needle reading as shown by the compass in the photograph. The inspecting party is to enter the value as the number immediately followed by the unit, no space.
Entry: 315°
